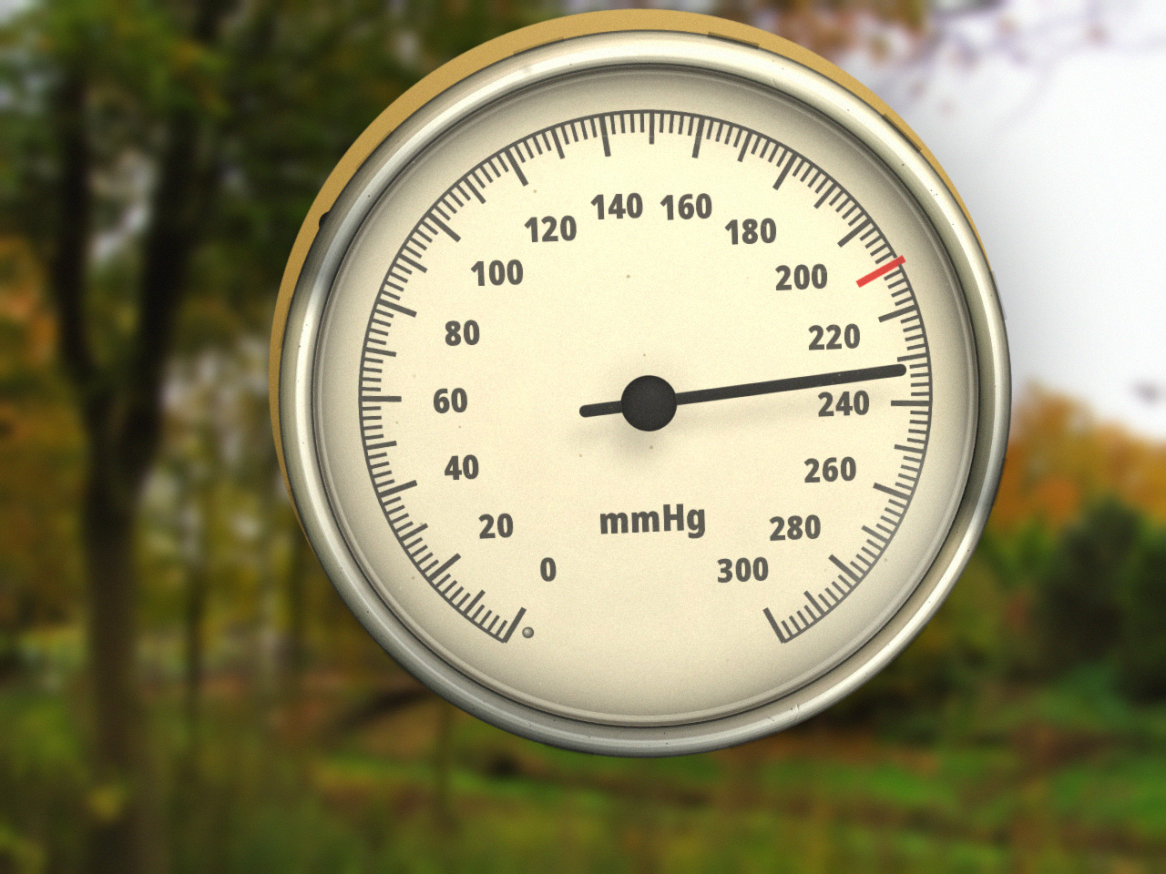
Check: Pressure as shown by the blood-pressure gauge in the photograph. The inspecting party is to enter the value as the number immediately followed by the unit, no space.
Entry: 232mmHg
